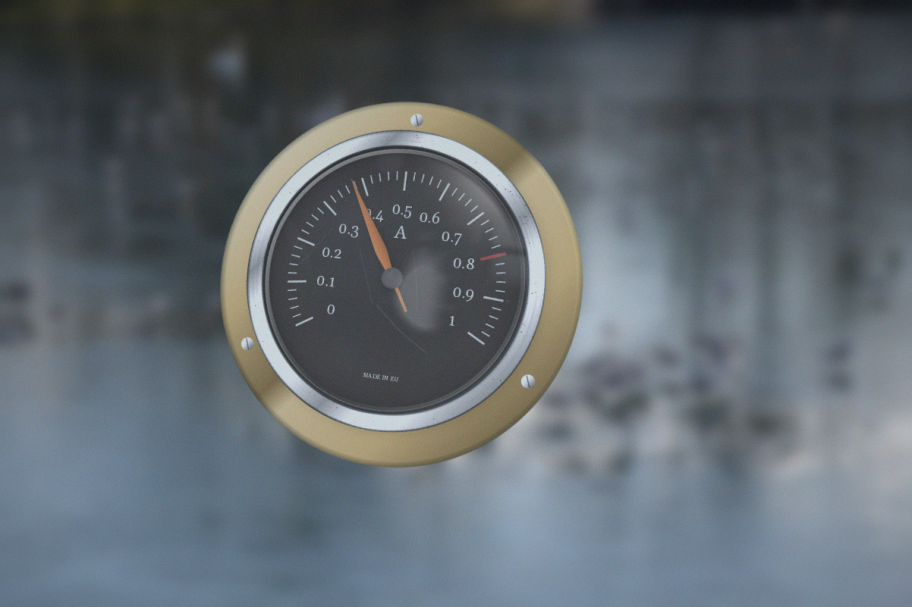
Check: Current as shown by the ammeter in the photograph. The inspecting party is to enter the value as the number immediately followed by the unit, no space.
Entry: 0.38A
